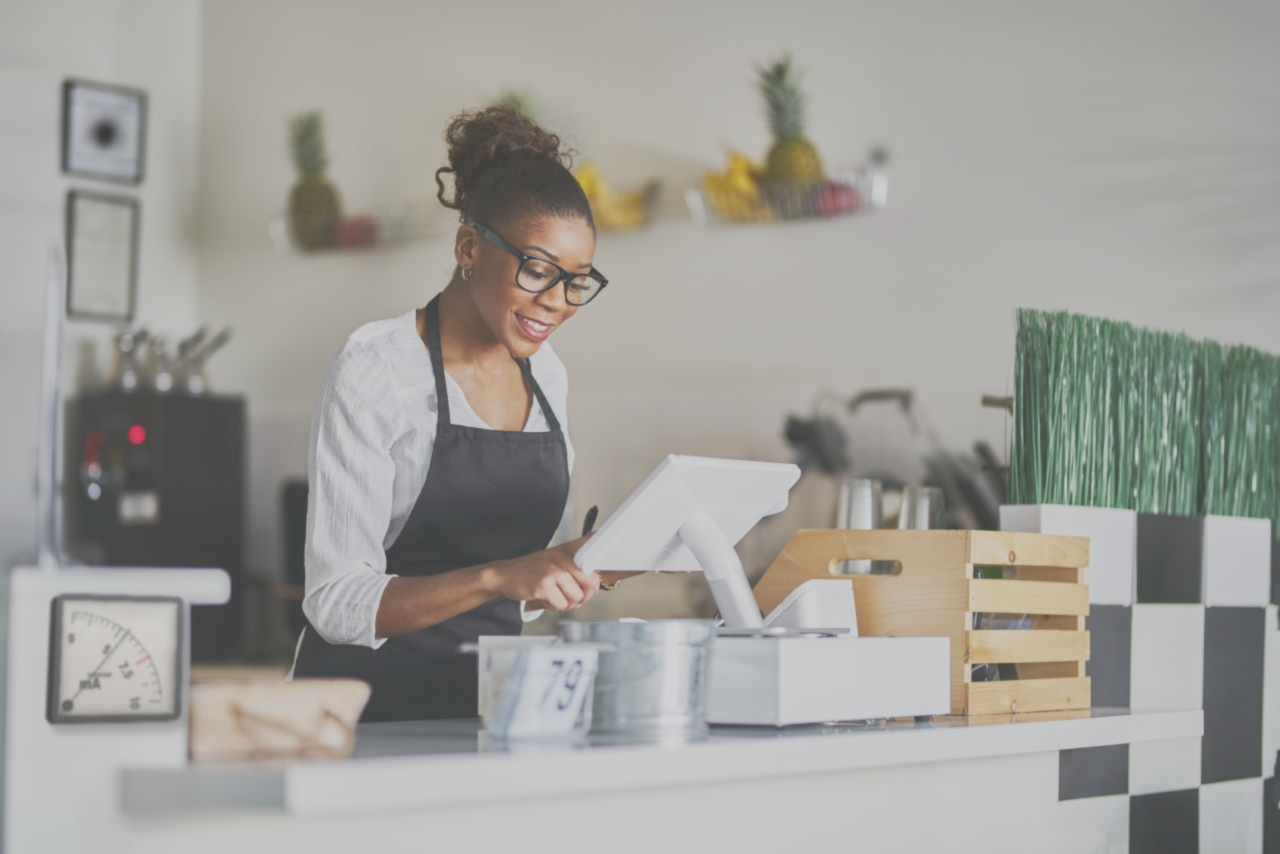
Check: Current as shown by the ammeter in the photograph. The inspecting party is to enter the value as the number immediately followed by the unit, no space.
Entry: 5.5mA
